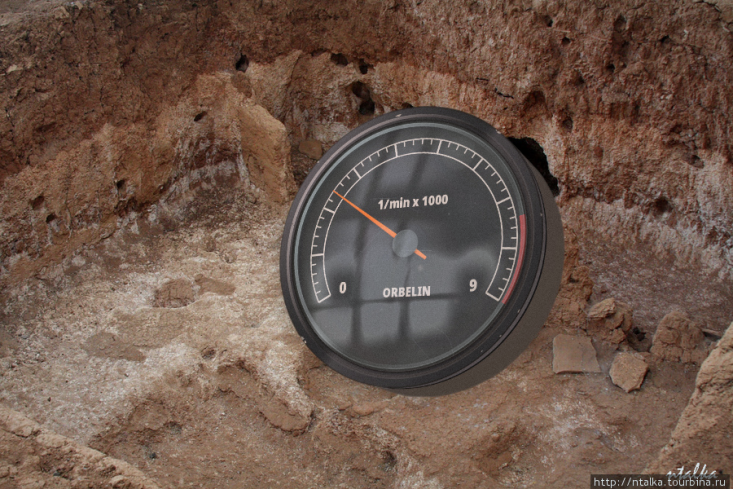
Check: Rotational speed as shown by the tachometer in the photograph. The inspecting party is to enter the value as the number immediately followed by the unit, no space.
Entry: 2400rpm
